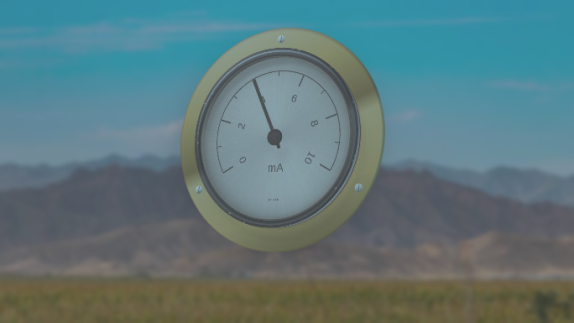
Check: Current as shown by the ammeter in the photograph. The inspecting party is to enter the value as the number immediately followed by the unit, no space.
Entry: 4mA
